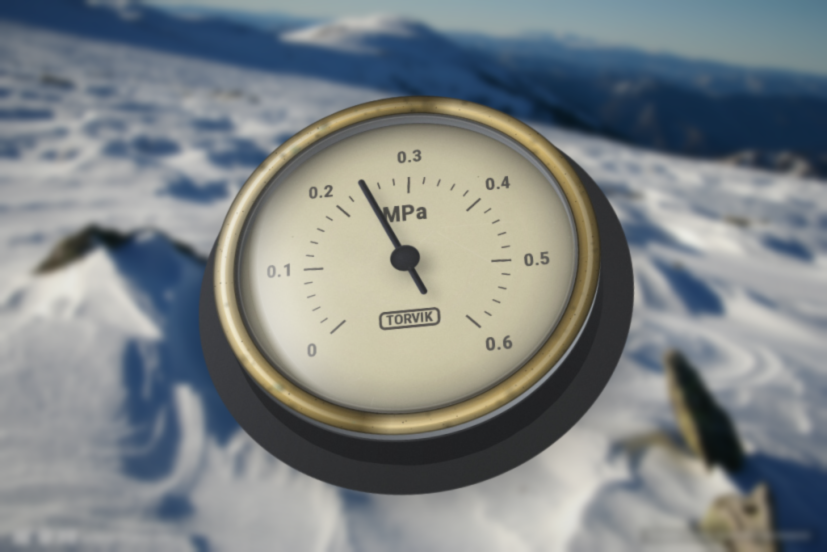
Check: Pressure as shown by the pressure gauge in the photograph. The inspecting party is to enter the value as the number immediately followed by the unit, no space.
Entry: 0.24MPa
